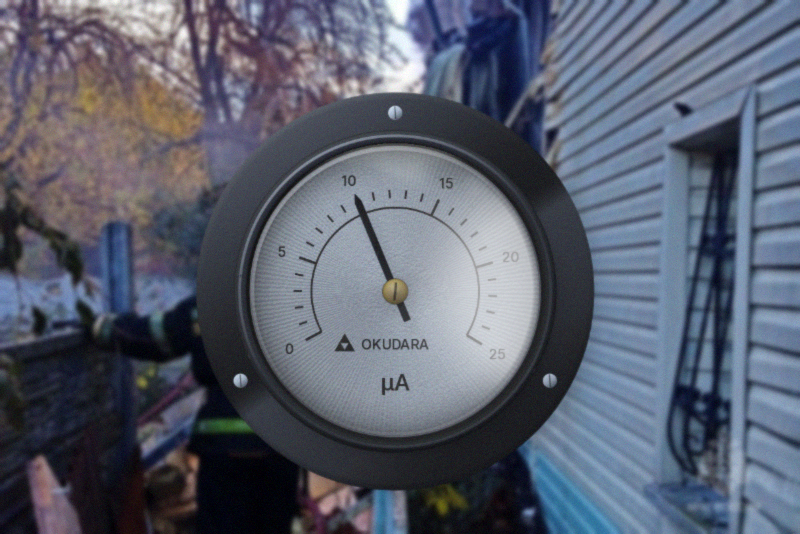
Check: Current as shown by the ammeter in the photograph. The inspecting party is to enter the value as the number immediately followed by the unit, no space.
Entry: 10µA
